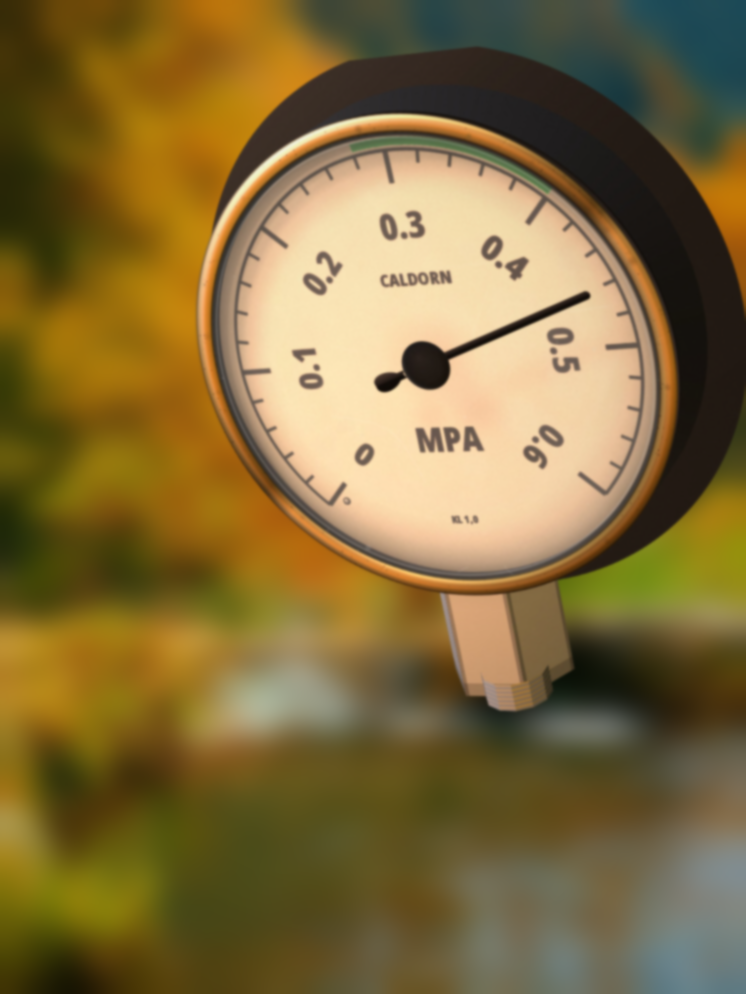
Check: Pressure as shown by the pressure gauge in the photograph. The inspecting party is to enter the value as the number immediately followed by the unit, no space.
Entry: 0.46MPa
